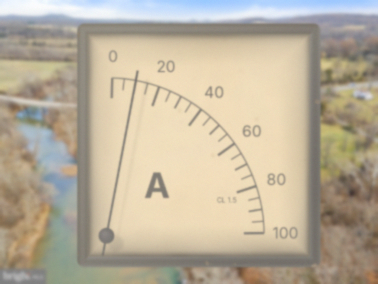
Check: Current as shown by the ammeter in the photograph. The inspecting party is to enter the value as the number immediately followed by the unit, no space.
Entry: 10A
